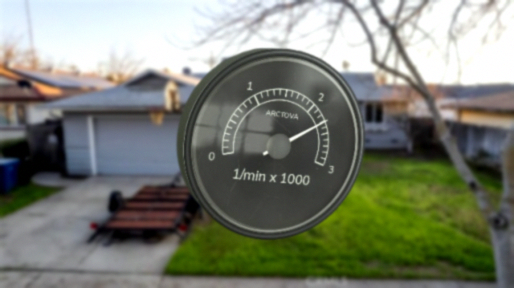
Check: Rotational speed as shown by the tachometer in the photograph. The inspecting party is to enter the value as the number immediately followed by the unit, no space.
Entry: 2300rpm
